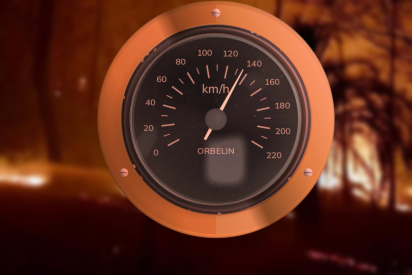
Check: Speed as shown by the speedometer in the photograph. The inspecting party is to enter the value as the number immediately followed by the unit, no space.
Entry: 135km/h
